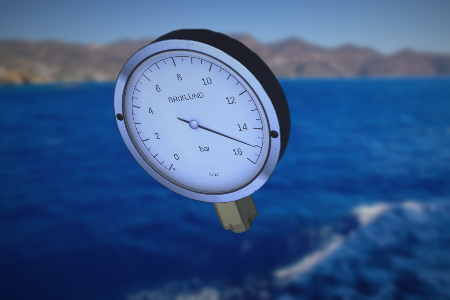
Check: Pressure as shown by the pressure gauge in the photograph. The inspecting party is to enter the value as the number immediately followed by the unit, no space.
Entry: 15bar
